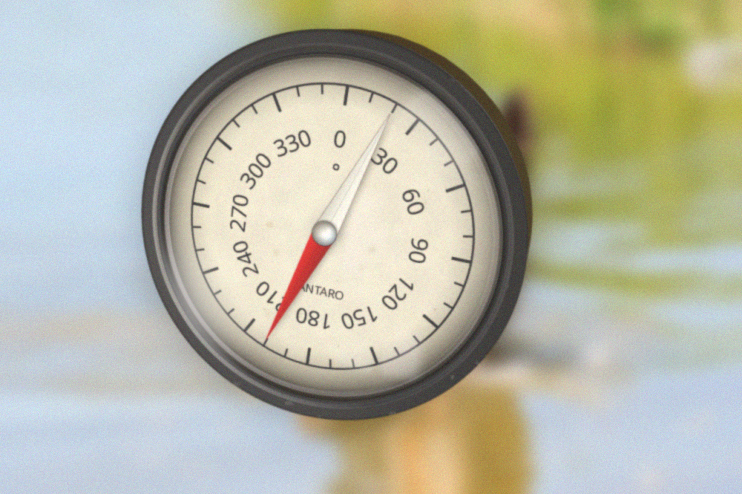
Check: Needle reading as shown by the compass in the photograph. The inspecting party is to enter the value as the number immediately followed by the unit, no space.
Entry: 200°
